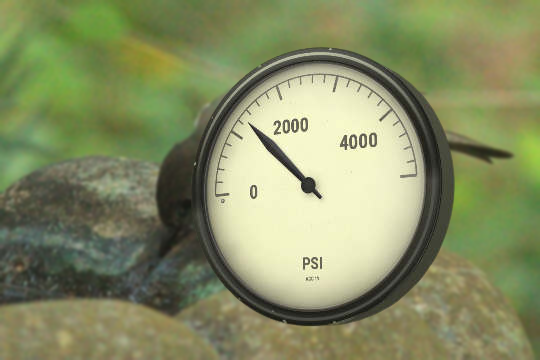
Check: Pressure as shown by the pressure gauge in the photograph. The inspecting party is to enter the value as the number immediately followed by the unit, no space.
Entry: 1300psi
